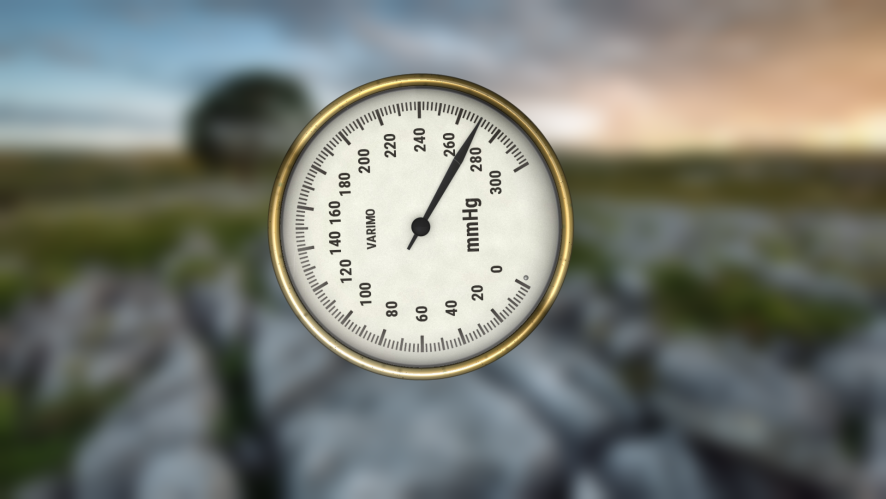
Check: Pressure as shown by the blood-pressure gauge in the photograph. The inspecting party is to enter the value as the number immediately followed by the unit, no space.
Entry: 270mmHg
